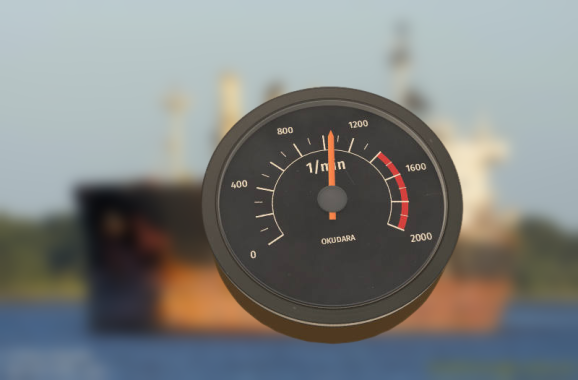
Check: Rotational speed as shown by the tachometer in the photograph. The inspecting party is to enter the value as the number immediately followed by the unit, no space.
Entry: 1050rpm
